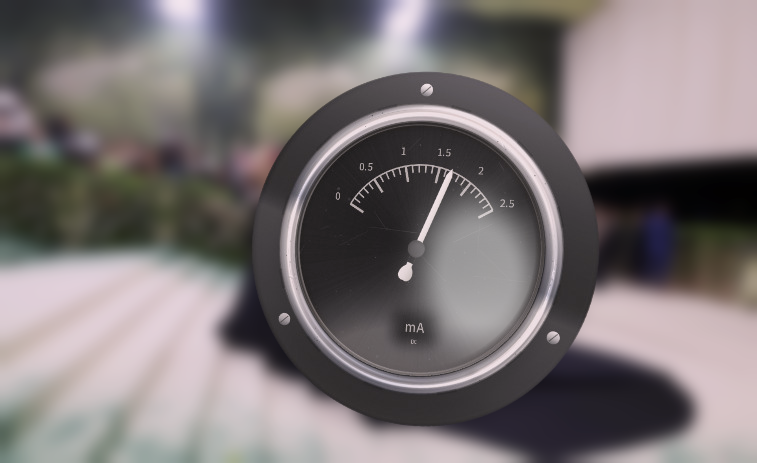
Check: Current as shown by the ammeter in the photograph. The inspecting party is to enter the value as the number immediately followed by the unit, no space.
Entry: 1.7mA
